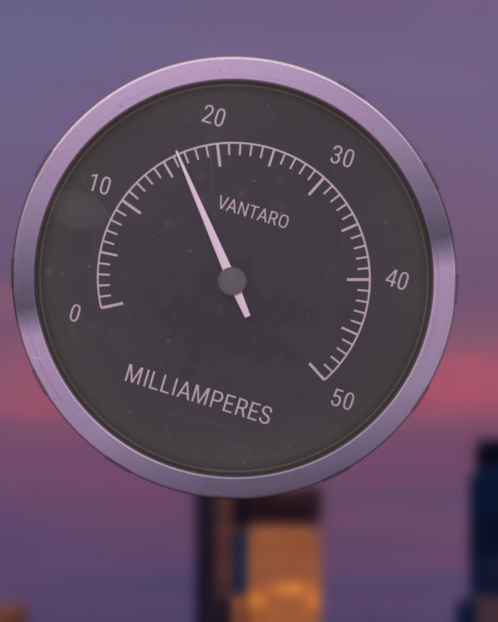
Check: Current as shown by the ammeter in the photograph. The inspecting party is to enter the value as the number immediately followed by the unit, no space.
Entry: 16.5mA
